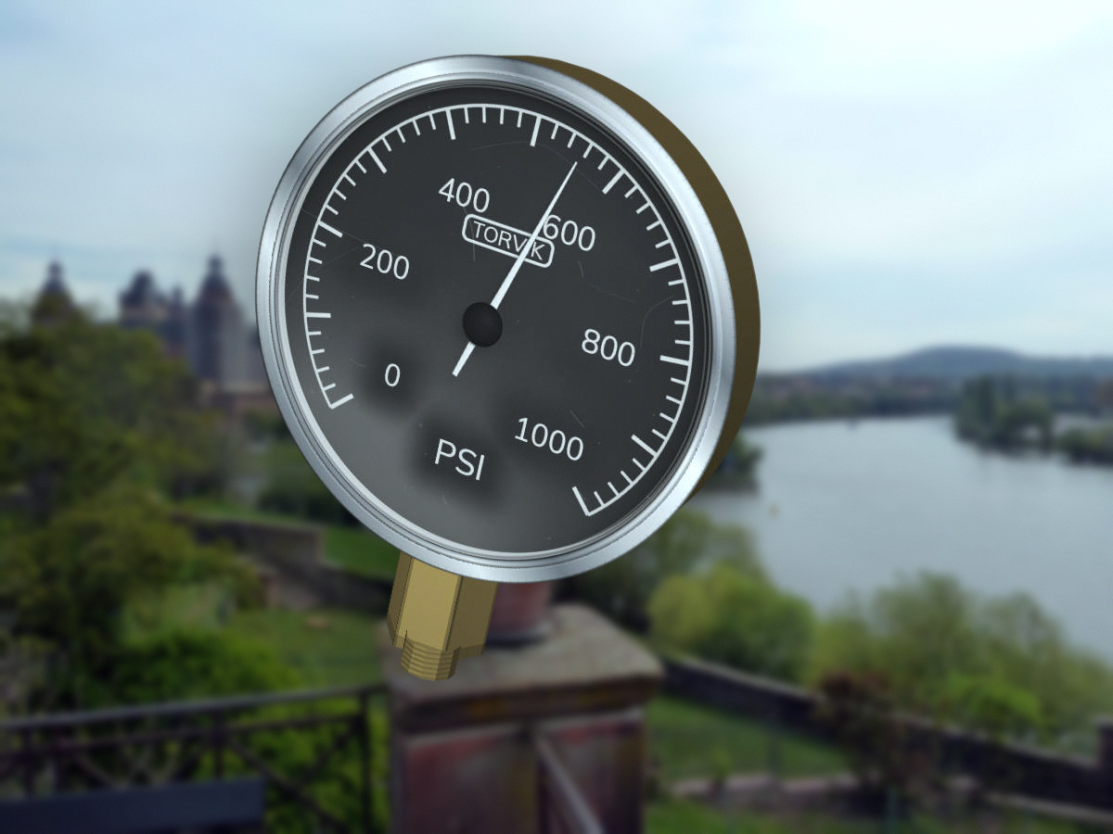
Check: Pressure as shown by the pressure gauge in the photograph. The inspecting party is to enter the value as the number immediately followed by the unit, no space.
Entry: 560psi
